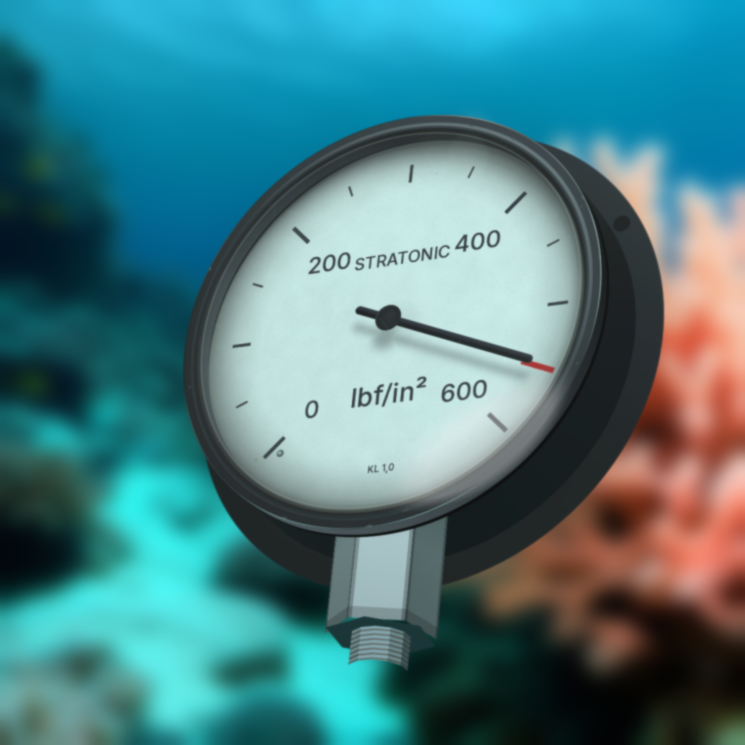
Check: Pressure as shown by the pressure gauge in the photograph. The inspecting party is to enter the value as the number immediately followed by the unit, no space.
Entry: 550psi
